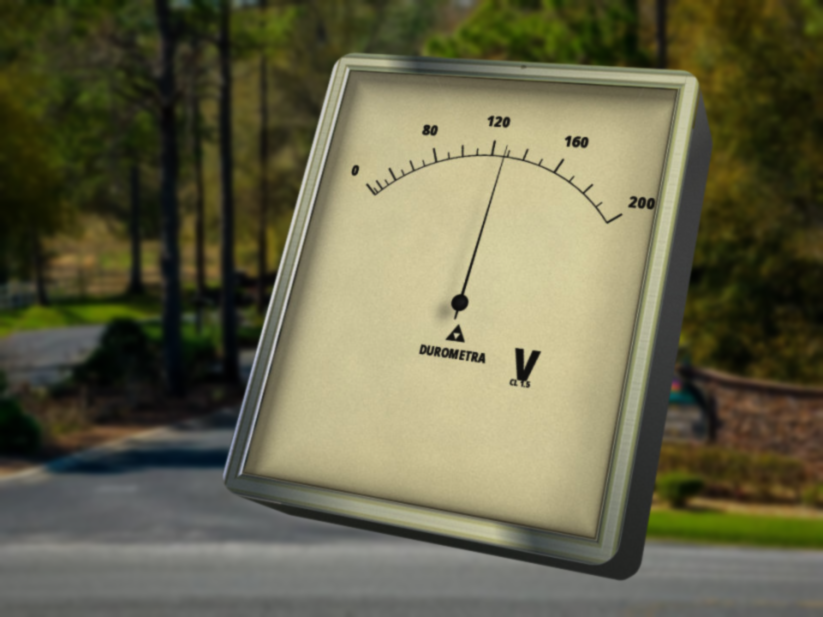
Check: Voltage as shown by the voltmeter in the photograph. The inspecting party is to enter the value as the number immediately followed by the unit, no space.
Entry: 130V
